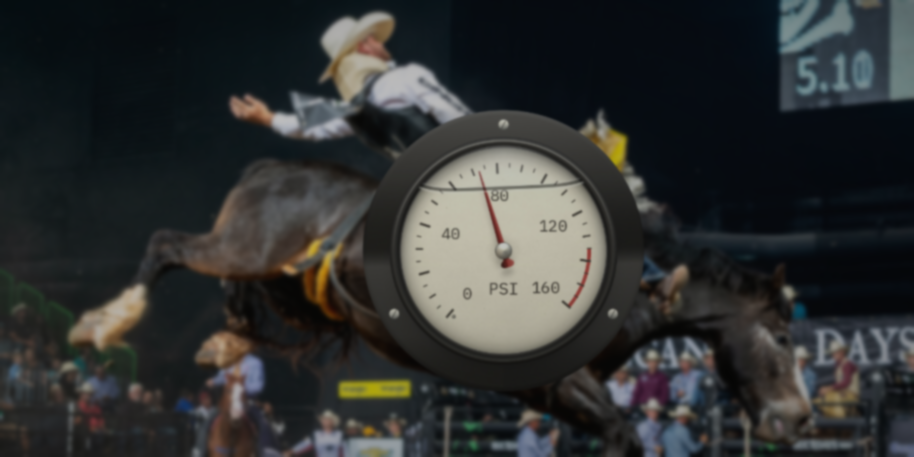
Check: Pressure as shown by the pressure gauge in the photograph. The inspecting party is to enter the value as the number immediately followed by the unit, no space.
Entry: 72.5psi
